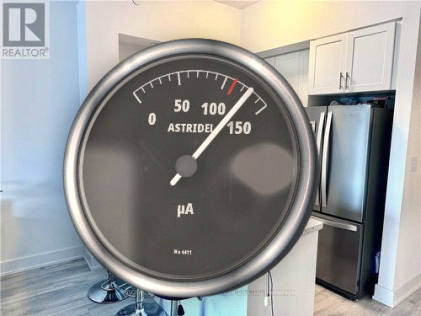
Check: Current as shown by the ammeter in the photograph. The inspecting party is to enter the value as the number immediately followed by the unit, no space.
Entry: 130µA
